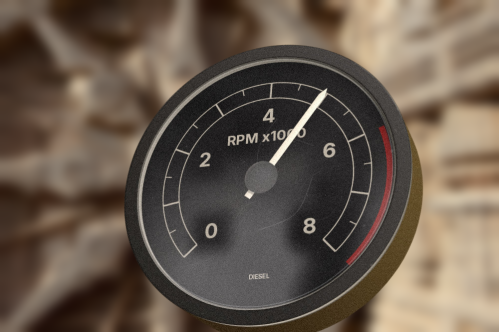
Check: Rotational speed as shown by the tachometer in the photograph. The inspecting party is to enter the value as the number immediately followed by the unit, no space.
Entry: 5000rpm
